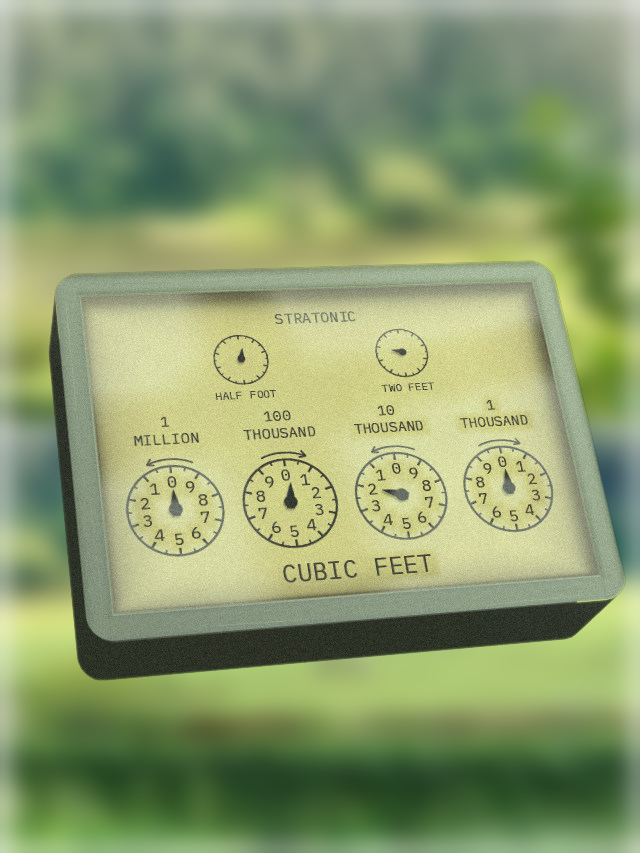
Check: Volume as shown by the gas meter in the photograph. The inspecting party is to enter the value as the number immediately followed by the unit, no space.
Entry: 2000ft³
